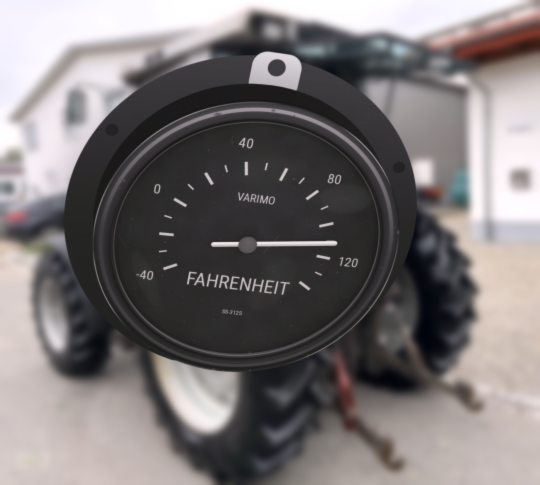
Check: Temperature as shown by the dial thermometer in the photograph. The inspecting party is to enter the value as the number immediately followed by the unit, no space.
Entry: 110°F
